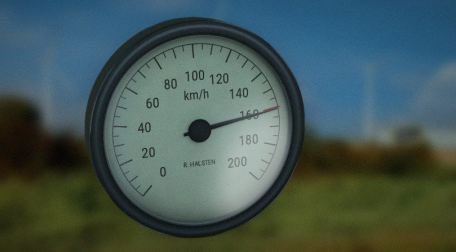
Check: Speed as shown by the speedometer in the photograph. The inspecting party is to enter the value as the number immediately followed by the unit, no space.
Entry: 160km/h
